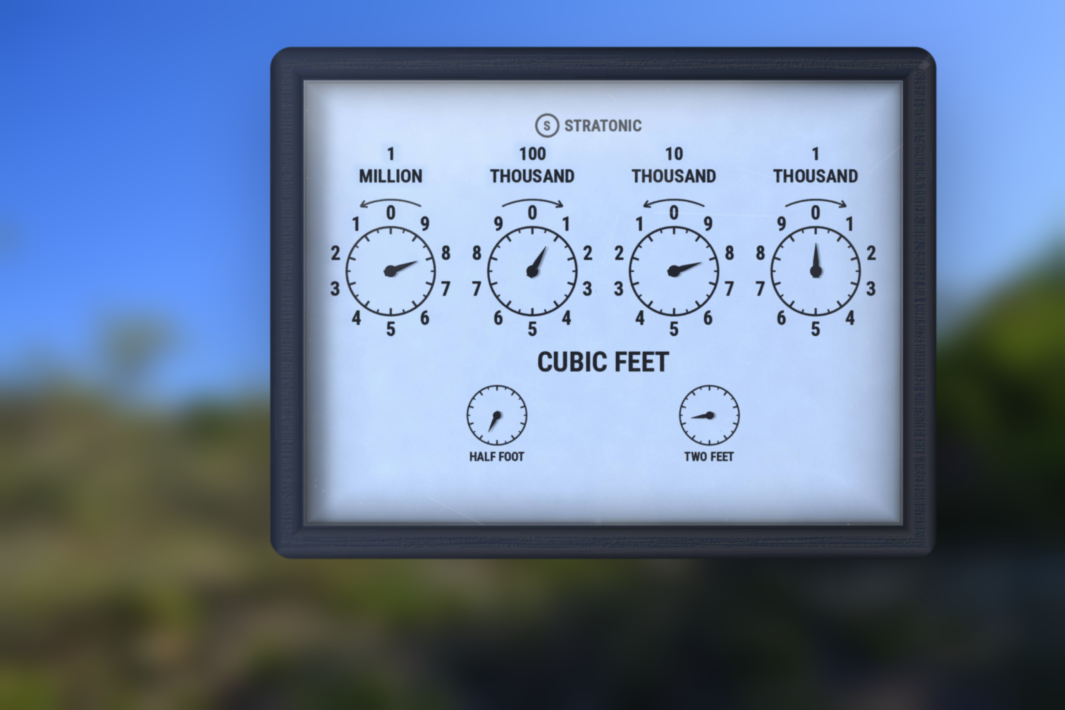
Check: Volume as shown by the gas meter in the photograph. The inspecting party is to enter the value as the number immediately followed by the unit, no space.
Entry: 808000ft³
